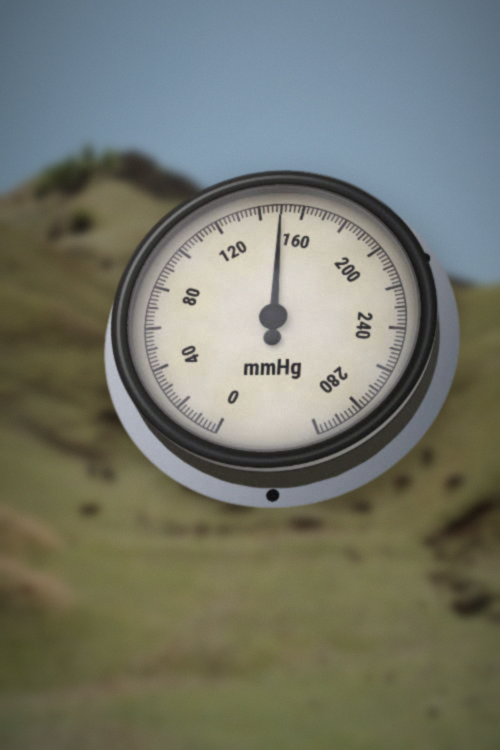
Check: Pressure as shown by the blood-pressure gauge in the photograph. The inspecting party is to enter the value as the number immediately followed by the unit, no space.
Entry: 150mmHg
